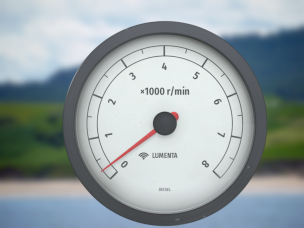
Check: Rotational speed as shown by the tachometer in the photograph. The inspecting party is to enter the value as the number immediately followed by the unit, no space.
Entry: 250rpm
